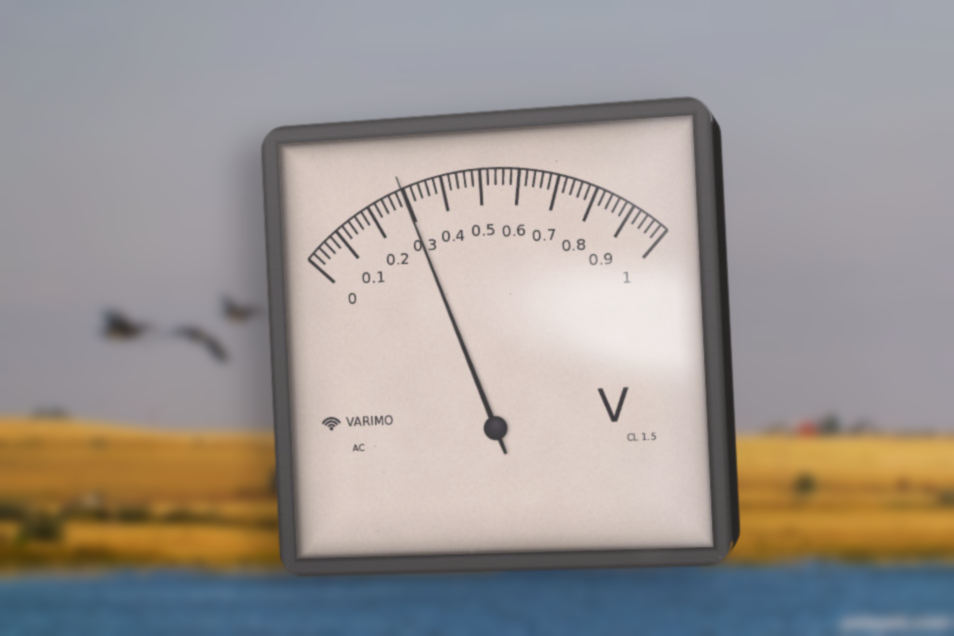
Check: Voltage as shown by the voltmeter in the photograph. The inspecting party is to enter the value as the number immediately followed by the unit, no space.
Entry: 0.3V
